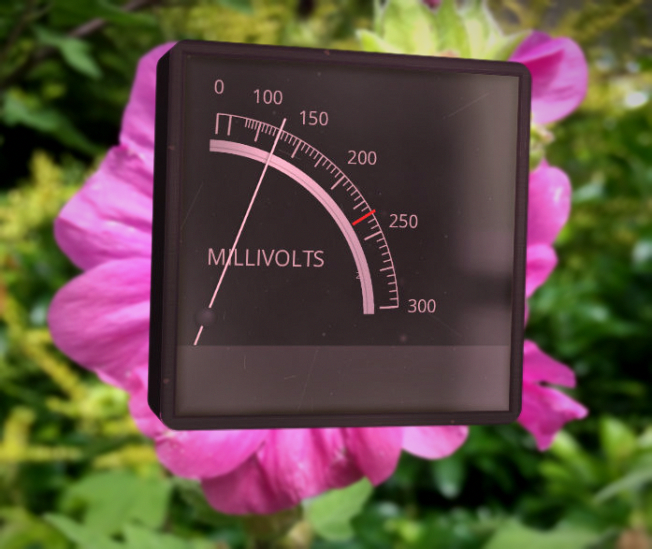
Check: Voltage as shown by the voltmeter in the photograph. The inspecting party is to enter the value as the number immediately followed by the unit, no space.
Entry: 125mV
